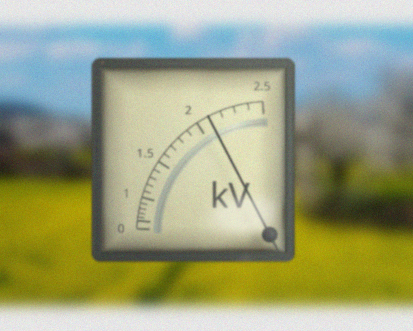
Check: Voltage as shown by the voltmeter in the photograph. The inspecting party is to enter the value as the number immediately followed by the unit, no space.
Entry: 2.1kV
